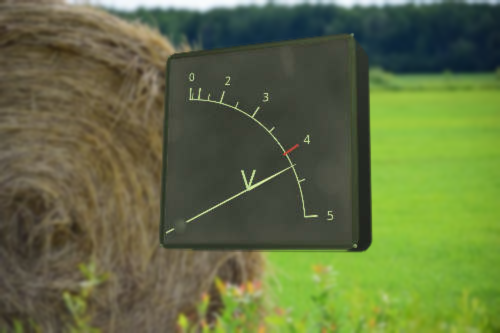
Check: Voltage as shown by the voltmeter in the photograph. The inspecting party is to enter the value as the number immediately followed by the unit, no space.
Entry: 4.25V
